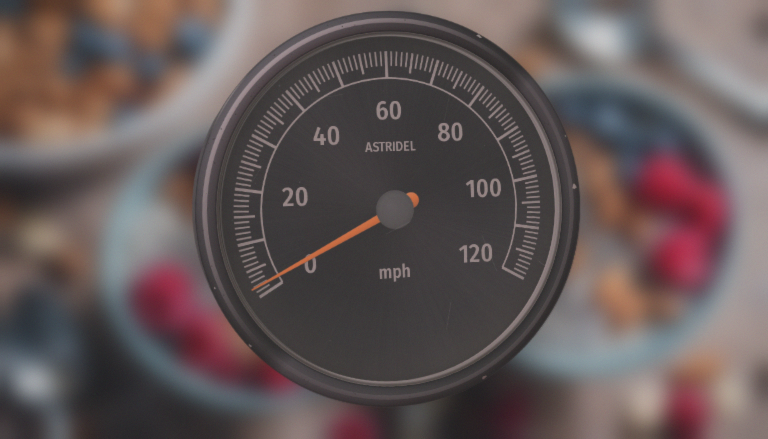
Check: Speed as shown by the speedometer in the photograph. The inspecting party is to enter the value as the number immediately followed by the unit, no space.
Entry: 2mph
